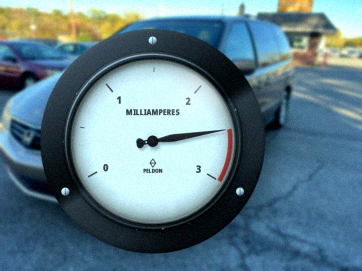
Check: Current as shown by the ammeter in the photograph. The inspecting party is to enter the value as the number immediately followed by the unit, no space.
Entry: 2.5mA
